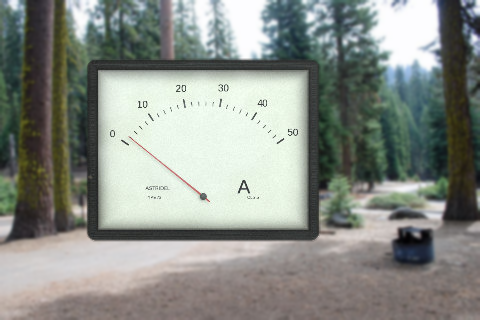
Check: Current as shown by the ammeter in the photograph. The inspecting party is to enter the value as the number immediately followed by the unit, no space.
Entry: 2A
